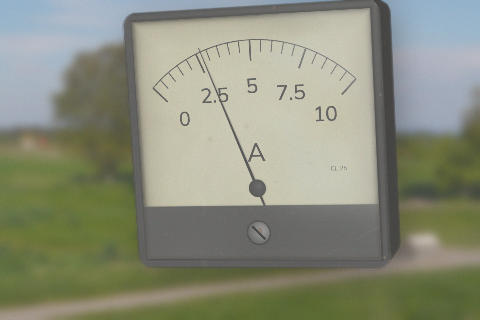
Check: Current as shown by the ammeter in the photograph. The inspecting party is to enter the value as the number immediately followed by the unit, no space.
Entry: 2.75A
